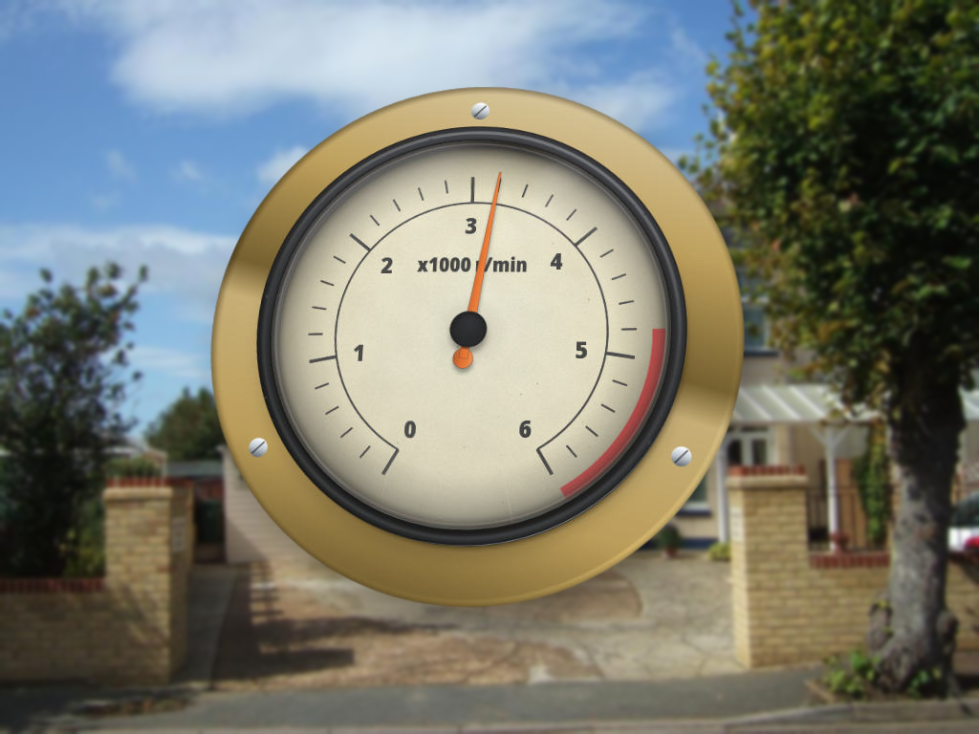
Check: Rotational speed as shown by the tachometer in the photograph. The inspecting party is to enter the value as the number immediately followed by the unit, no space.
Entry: 3200rpm
